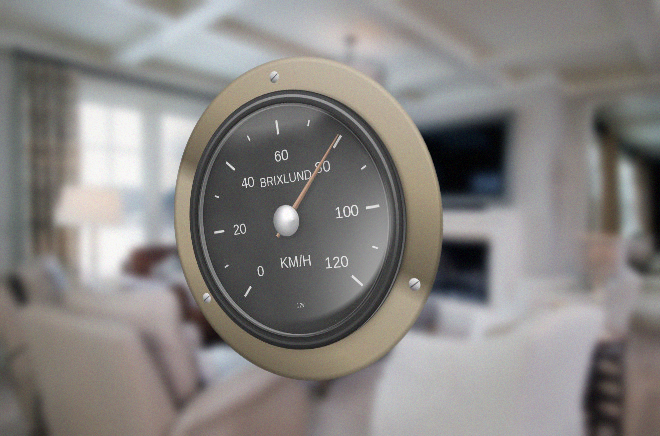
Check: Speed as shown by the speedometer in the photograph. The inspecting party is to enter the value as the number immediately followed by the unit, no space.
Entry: 80km/h
